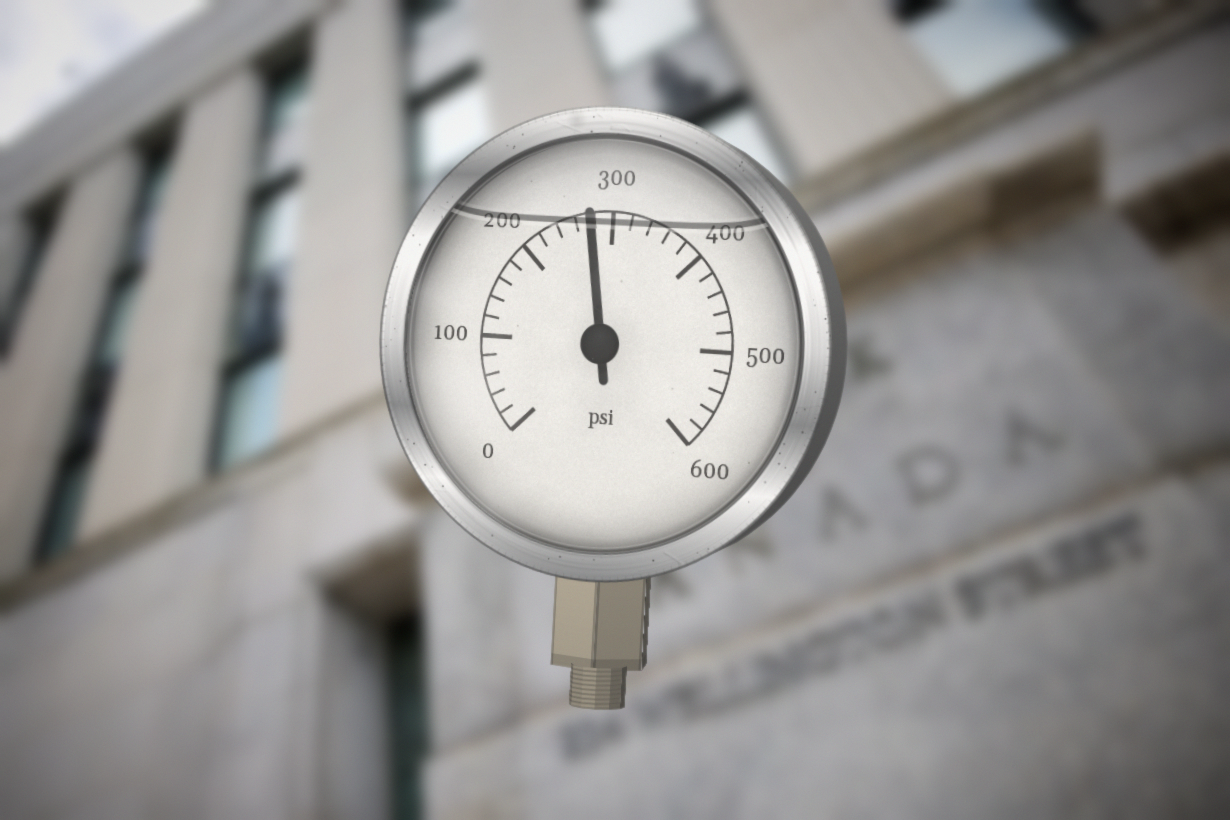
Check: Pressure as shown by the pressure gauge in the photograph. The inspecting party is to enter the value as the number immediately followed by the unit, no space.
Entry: 280psi
